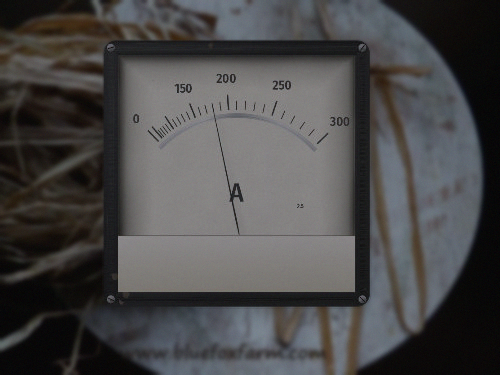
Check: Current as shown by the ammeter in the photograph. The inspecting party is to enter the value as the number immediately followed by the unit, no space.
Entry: 180A
